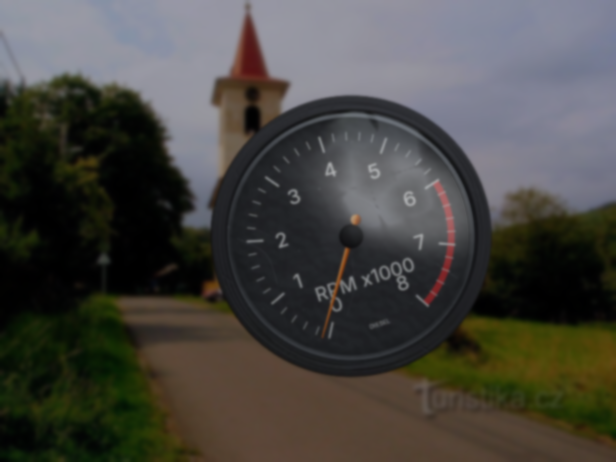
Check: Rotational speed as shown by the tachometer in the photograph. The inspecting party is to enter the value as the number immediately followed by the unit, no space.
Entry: 100rpm
